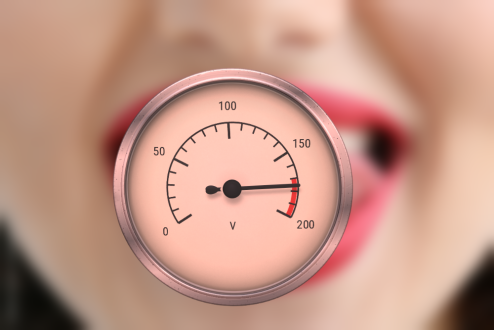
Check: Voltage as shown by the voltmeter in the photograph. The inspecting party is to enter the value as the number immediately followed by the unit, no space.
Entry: 175V
